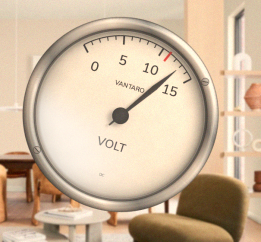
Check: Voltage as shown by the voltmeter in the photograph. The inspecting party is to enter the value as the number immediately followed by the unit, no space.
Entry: 13V
